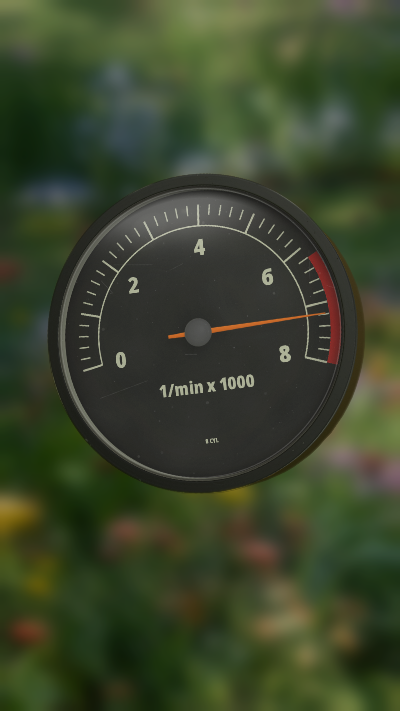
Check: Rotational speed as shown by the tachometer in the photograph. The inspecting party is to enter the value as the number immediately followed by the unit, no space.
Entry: 7200rpm
